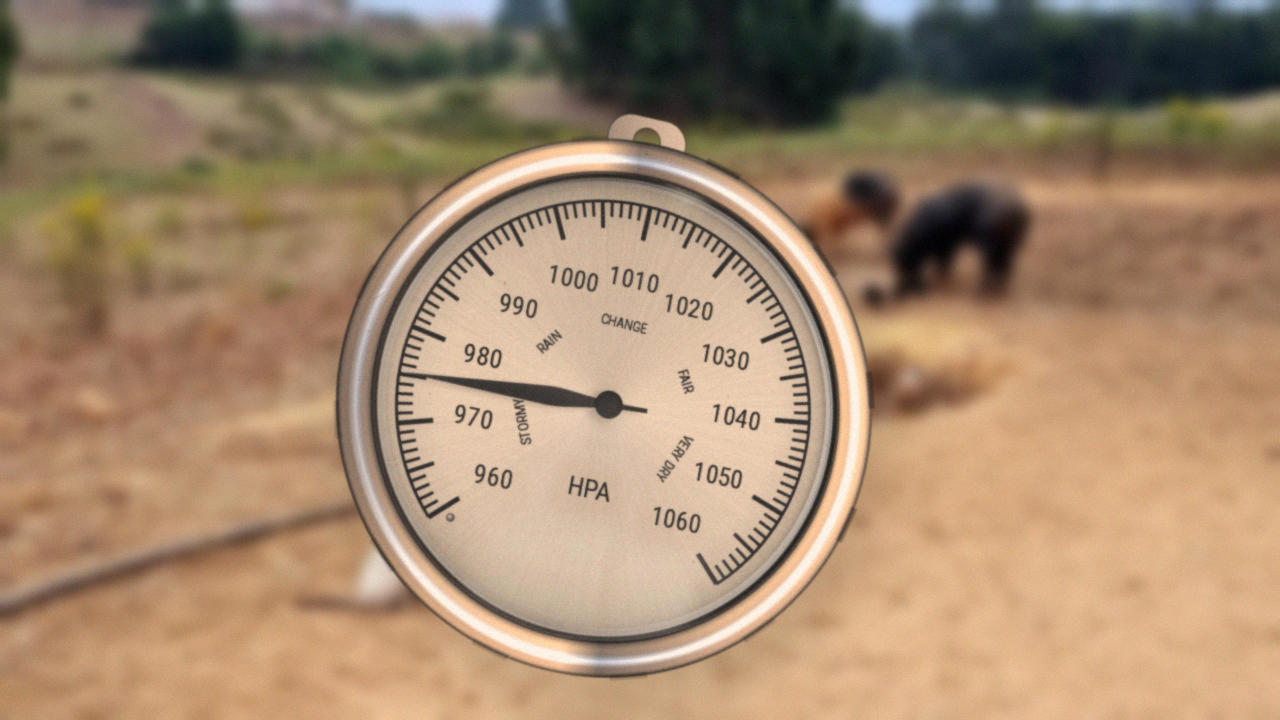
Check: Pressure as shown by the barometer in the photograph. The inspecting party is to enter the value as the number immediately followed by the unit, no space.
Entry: 975hPa
